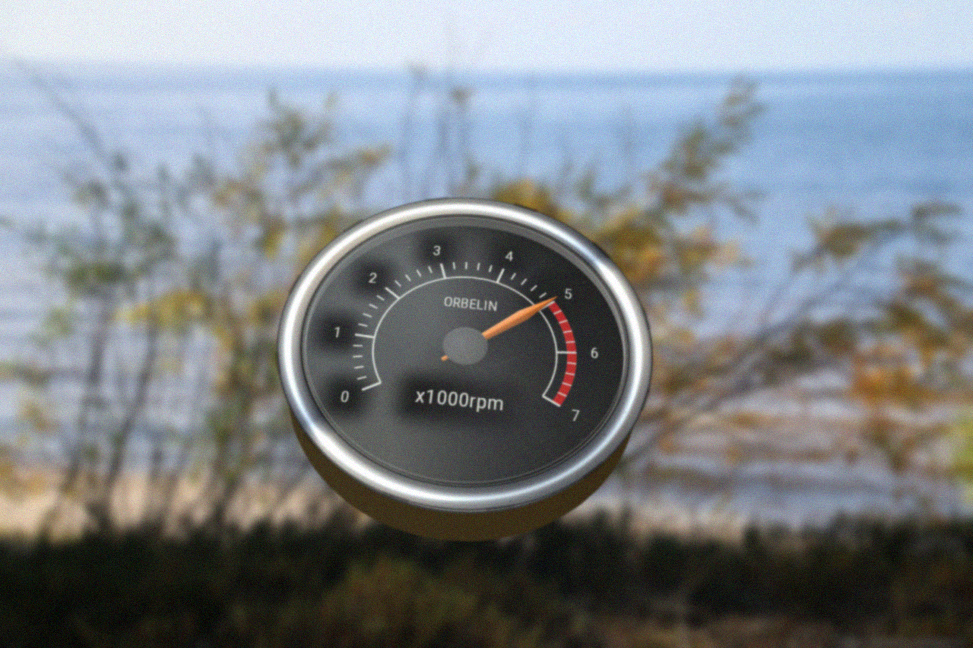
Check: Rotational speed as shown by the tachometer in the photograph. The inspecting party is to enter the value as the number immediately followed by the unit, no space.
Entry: 5000rpm
